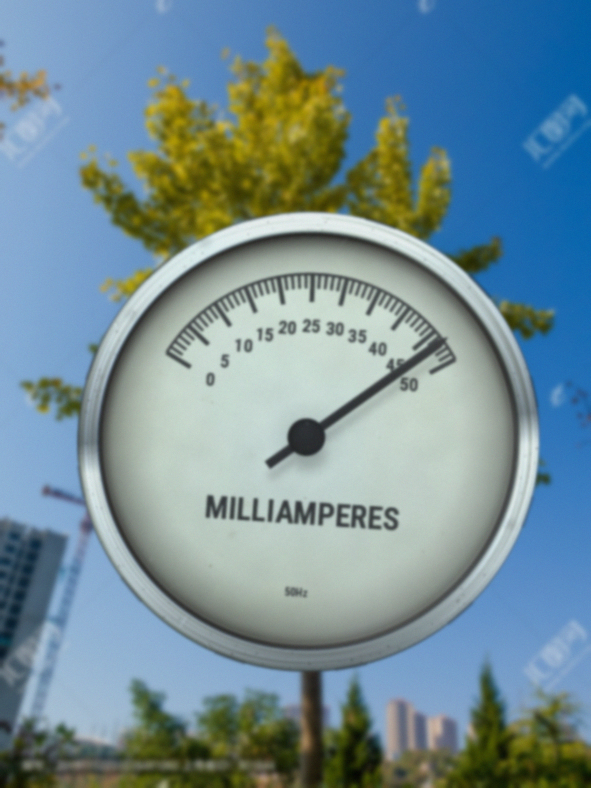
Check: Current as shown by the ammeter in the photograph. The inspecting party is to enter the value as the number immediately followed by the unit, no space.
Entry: 47mA
